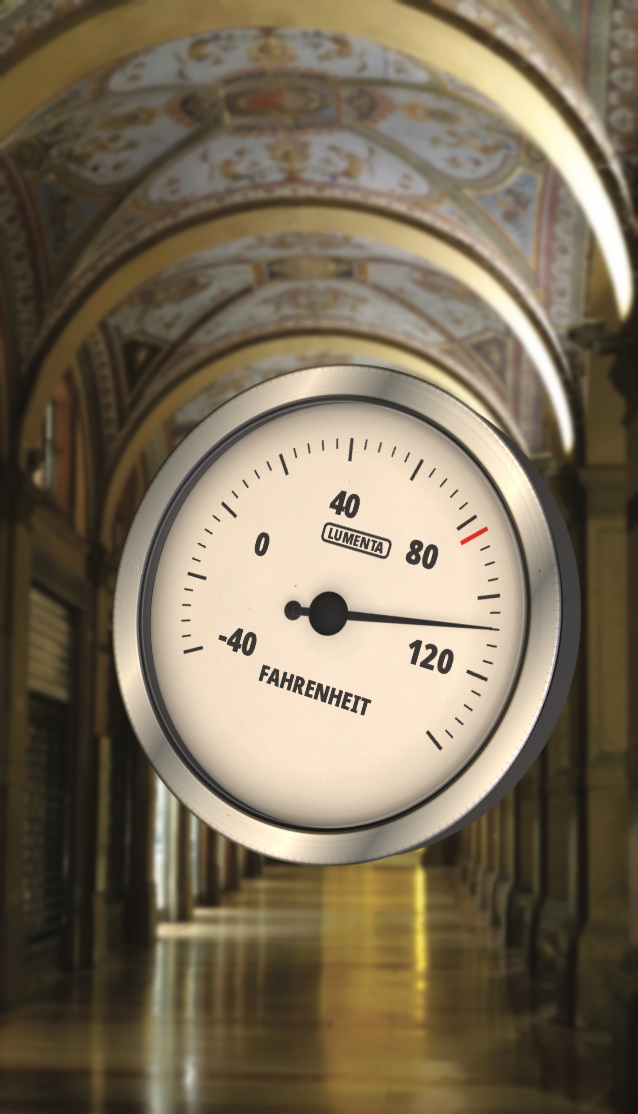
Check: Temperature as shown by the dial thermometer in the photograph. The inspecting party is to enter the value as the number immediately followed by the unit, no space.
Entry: 108°F
